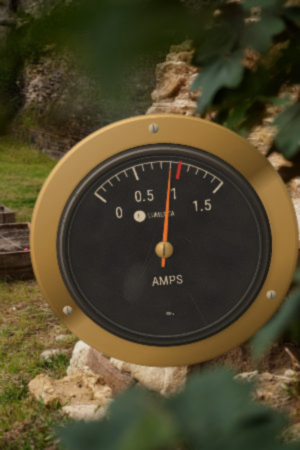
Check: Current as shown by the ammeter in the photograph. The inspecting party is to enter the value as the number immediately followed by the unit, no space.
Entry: 0.9A
